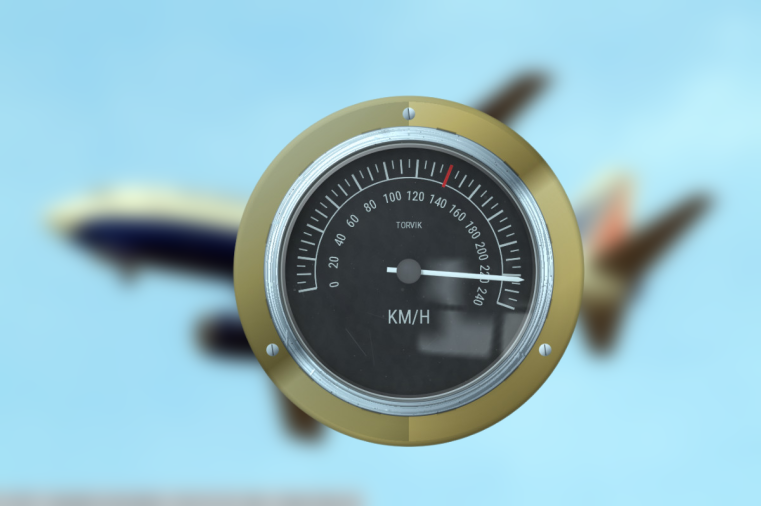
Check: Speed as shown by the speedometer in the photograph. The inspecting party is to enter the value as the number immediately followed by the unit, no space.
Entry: 222.5km/h
